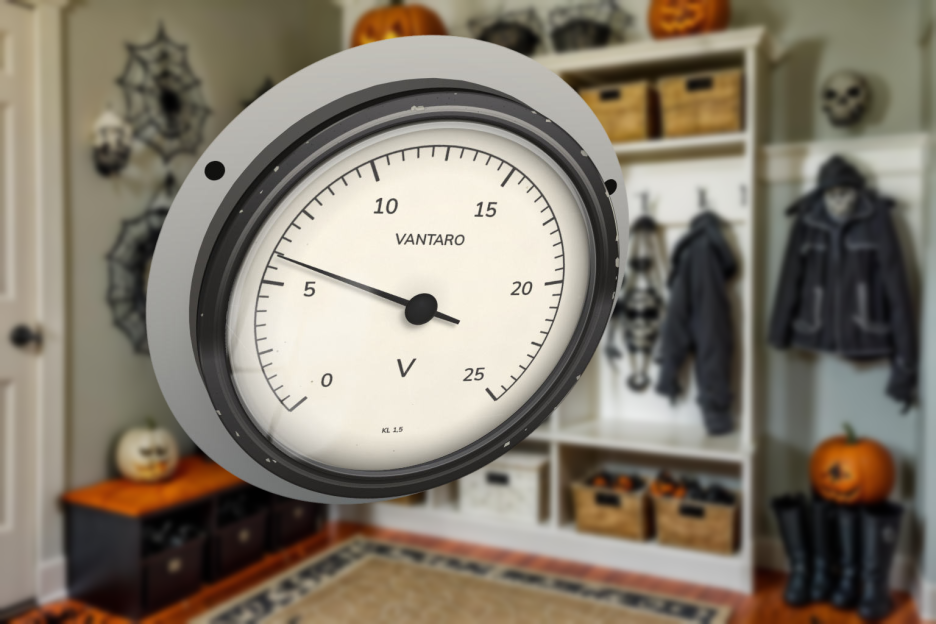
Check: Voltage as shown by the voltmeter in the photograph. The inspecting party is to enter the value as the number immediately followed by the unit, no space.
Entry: 6V
